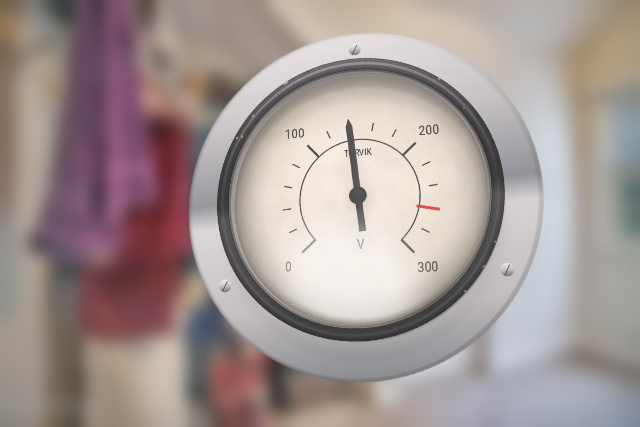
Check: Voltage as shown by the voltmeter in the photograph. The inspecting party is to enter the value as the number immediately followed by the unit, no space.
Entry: 140V
